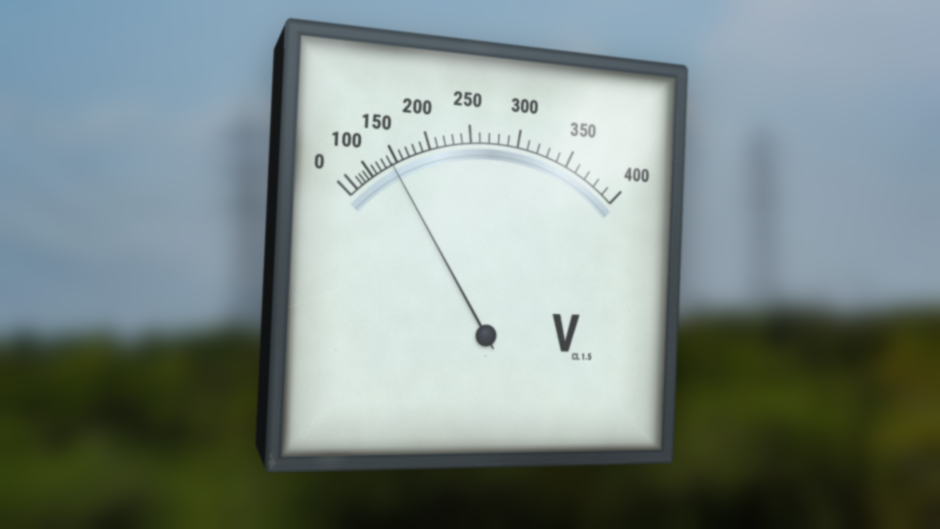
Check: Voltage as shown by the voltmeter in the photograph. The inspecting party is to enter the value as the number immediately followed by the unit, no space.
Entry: 140V
